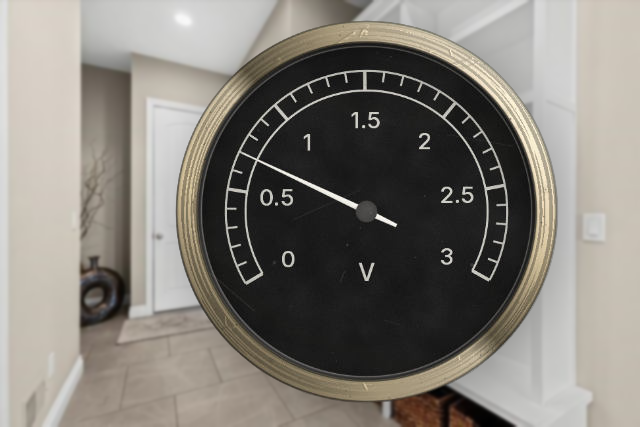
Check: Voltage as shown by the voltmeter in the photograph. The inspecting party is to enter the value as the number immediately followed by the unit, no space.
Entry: 0.7V
